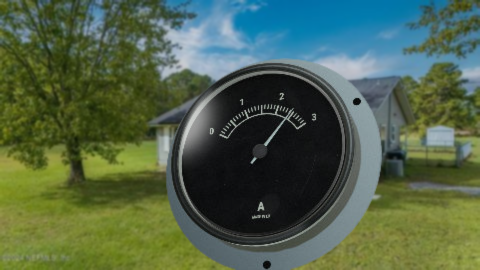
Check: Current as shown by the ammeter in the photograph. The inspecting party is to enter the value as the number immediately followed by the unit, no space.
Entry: 2.5A
